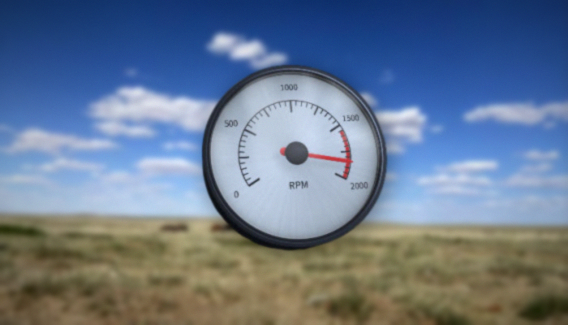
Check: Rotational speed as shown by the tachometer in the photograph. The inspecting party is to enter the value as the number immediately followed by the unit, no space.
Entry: 1850rpm
